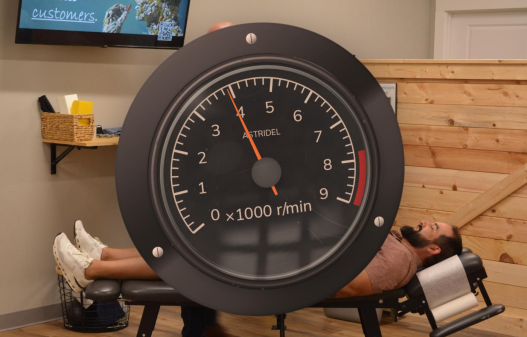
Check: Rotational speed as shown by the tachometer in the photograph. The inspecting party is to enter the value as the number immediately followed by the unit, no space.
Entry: 3900rpm
